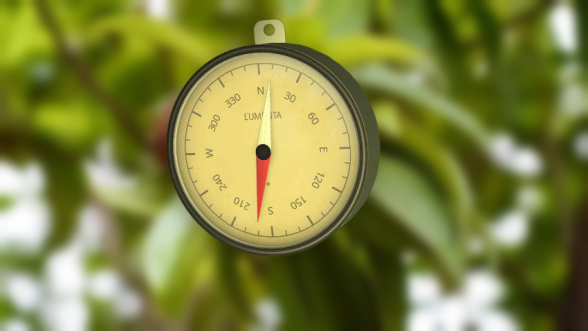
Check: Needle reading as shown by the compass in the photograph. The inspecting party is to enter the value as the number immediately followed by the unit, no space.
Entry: 190°
